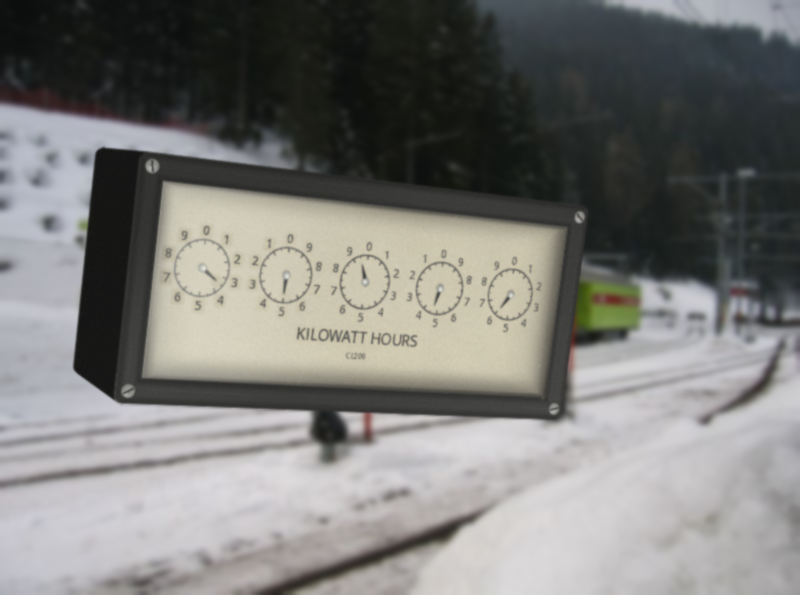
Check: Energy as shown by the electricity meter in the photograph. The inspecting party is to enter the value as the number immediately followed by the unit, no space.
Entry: 34946kWh
